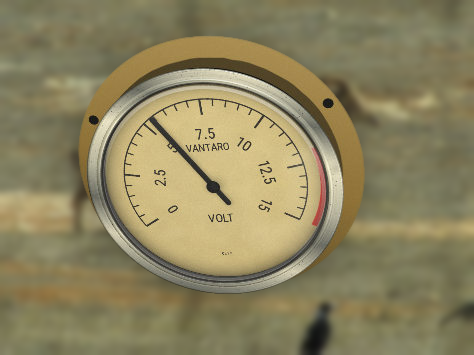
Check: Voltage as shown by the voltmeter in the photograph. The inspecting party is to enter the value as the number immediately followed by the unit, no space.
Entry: 5.5V
